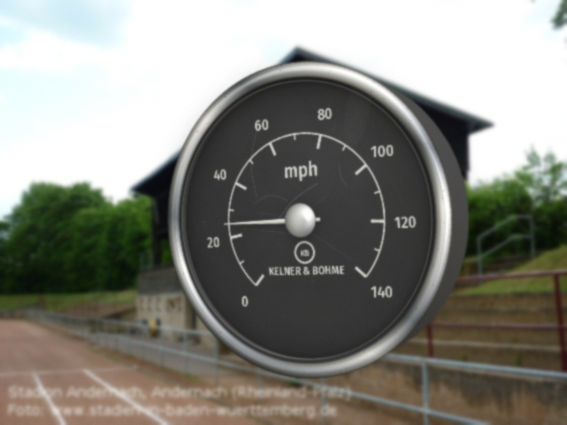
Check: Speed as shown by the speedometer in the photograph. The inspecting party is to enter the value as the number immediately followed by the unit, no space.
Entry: 25mph
